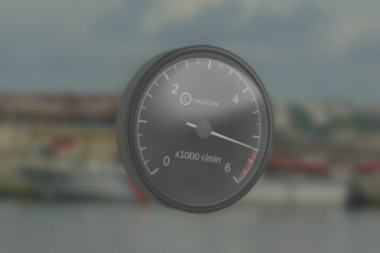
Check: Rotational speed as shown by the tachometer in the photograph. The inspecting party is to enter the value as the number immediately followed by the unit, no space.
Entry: 5250rpm
